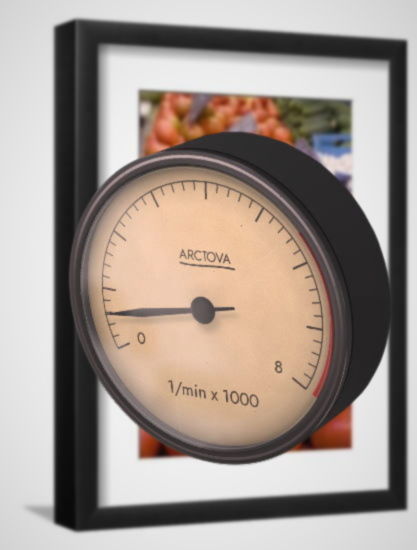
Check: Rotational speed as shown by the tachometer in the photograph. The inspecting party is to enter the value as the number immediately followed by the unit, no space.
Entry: 600rpm
